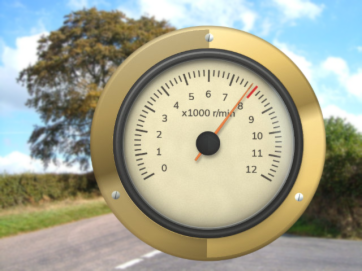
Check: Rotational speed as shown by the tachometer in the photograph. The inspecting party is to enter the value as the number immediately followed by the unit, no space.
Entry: 7800rpm
